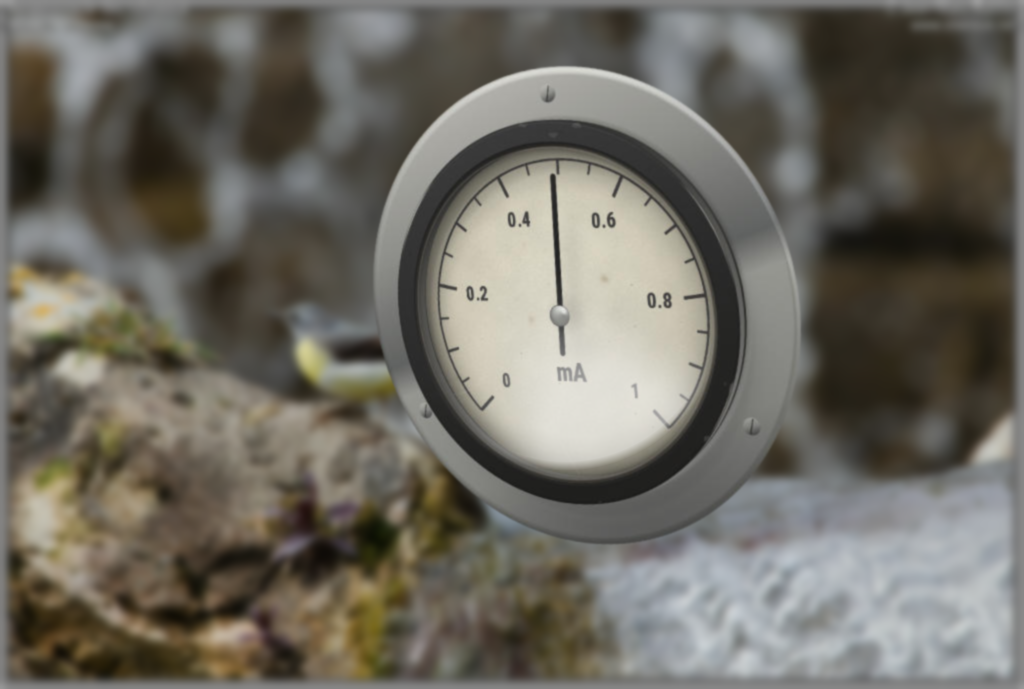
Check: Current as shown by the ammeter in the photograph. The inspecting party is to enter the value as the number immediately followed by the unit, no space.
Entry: 0.5mA
